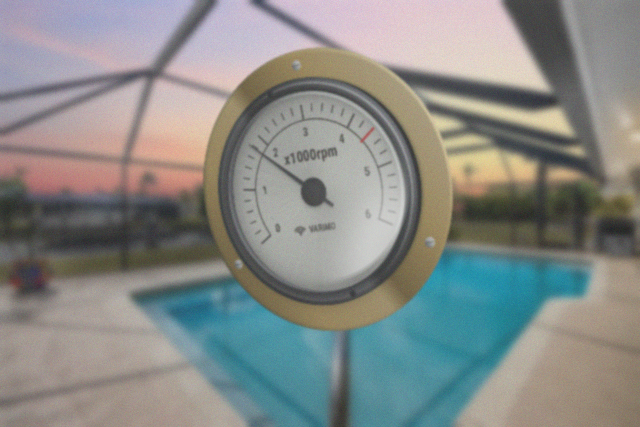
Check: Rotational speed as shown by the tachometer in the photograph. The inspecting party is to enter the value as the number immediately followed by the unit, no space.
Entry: 1800rpm
